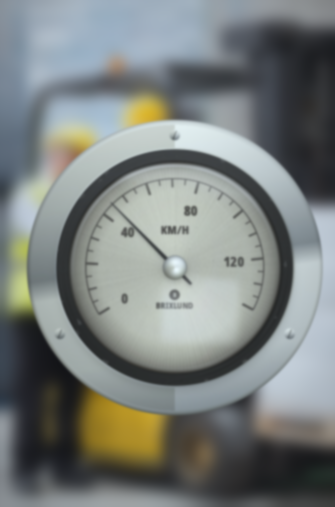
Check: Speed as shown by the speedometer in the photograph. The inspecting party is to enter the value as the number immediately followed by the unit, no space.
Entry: 45km/h
